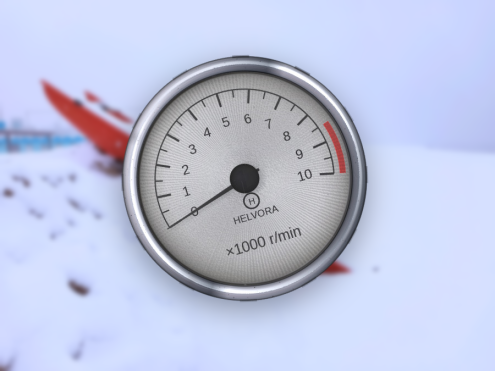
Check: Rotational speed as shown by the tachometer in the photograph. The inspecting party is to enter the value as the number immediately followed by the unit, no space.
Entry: 0rpm
